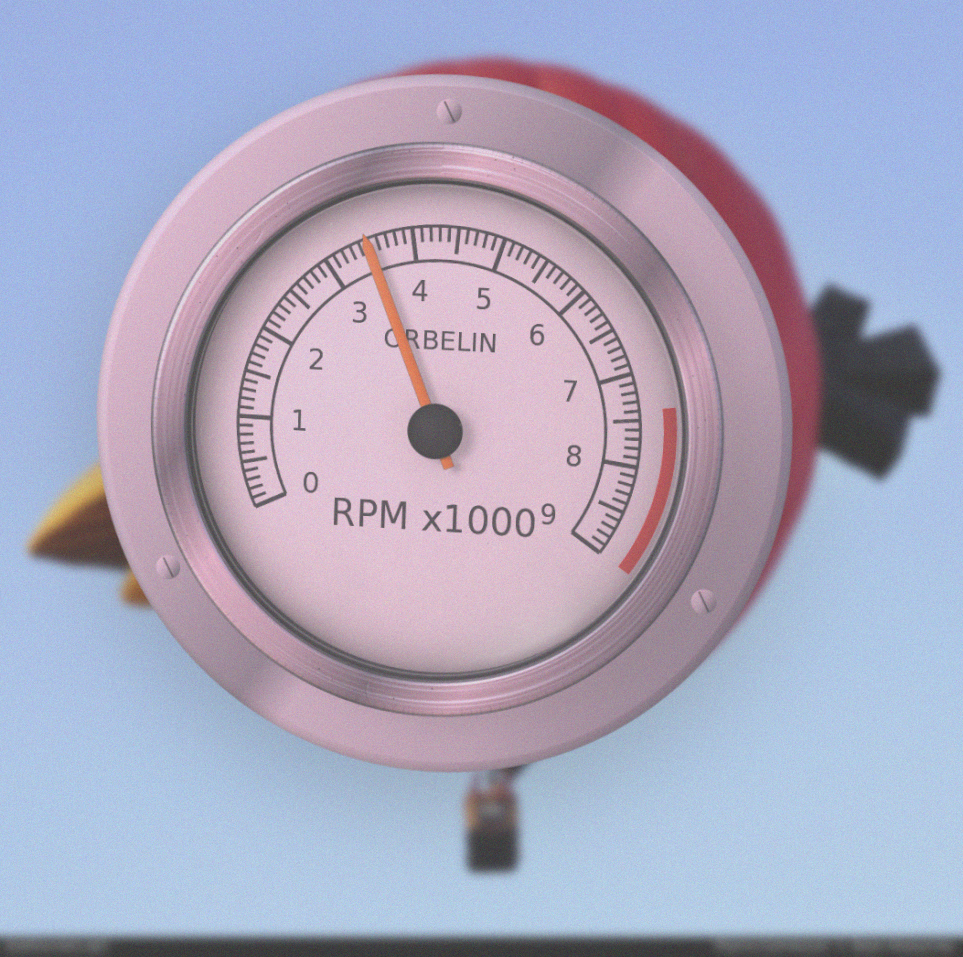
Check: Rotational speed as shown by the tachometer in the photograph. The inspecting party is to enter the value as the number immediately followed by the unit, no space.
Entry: 3500rpm
